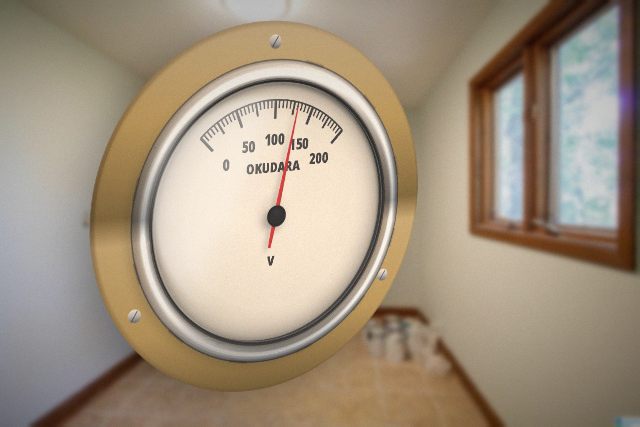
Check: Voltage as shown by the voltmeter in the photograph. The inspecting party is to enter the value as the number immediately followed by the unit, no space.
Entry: 125V
